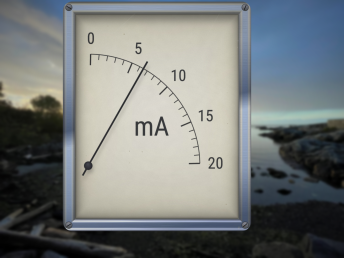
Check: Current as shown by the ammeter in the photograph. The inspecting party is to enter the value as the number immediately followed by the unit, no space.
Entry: 6.5mA
